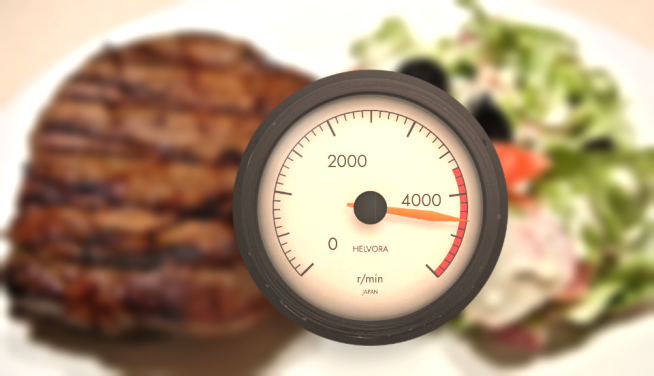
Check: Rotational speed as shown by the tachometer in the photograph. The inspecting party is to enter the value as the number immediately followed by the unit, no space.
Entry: 4300rpm
